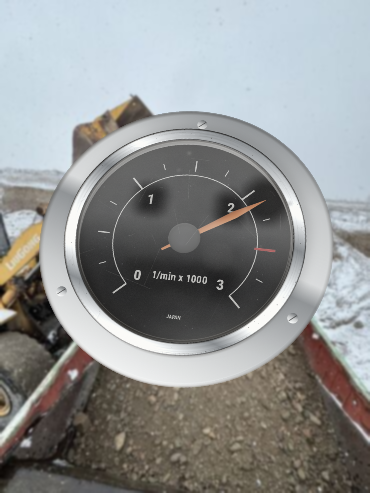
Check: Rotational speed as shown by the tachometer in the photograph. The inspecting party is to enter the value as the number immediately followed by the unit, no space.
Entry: 2125rpm
